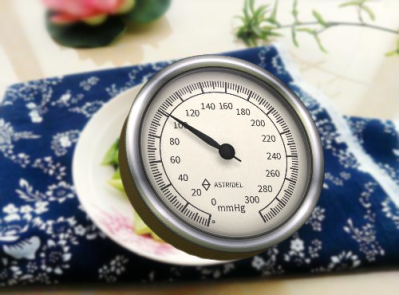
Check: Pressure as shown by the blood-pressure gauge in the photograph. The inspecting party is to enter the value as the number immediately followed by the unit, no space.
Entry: 100mmHg
